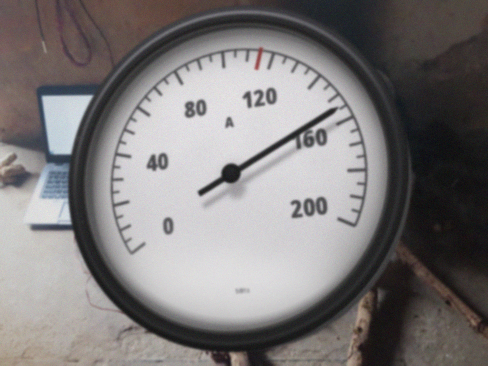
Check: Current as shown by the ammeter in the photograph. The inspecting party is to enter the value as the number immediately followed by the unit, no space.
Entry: 155A
